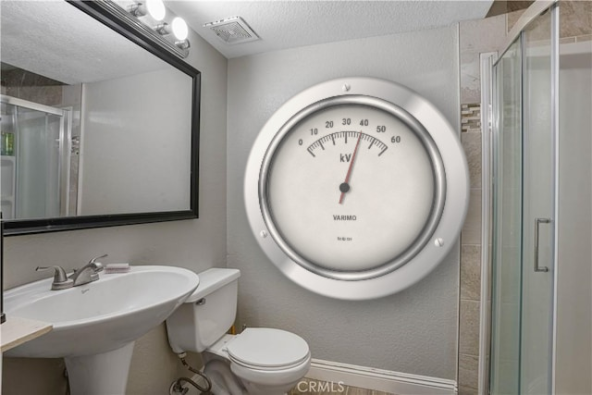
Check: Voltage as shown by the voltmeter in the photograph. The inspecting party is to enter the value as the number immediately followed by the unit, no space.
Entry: 40kV
